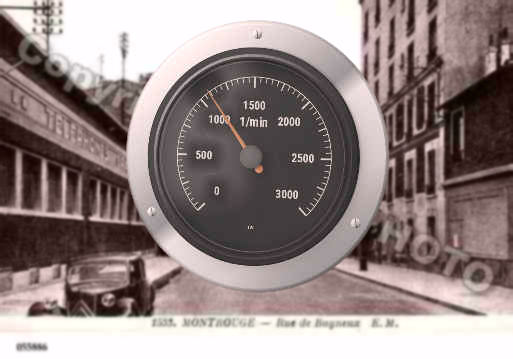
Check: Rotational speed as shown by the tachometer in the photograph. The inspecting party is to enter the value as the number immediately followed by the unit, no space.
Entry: 1100rpm
